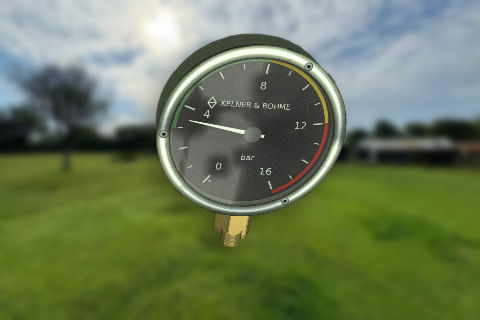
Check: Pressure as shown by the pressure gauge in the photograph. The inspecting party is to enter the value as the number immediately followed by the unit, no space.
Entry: 3.5bar
